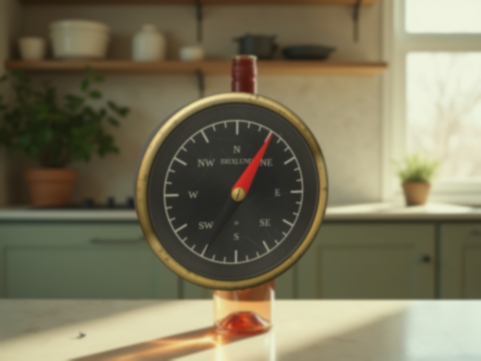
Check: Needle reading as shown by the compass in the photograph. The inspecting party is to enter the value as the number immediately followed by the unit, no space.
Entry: 30°
